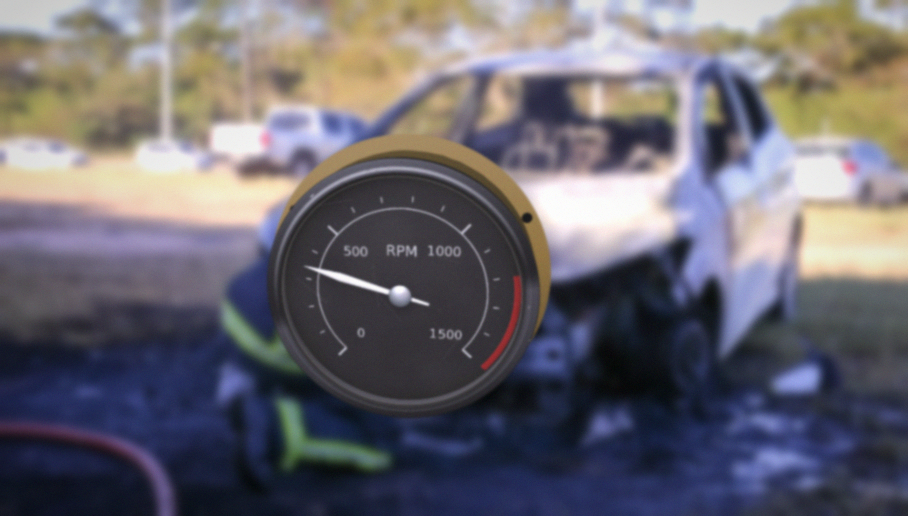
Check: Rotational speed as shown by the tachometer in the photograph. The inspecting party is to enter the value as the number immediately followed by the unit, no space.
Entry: 350rpm
